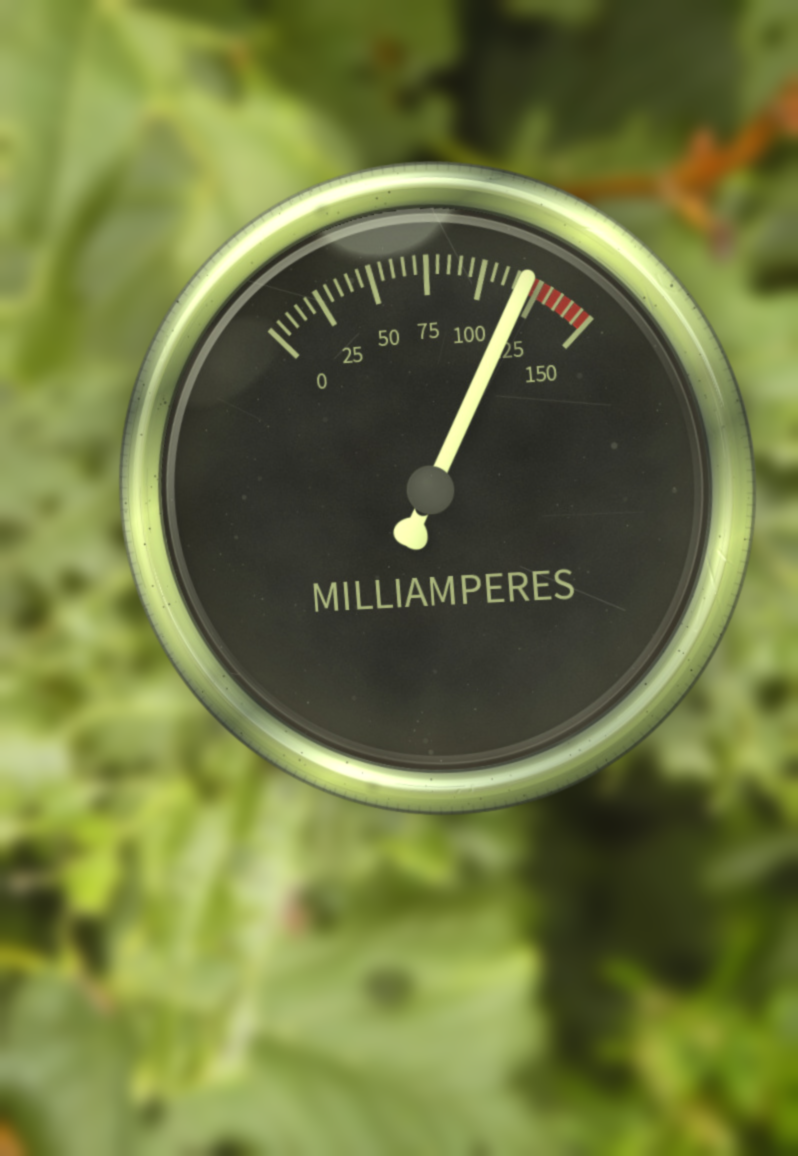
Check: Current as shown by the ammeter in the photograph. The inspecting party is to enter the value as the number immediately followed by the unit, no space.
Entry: 120mA
